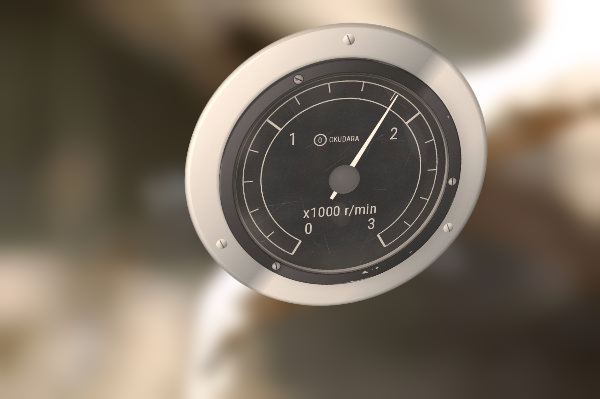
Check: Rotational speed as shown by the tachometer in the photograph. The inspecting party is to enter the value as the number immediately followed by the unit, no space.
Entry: 1800rpm
